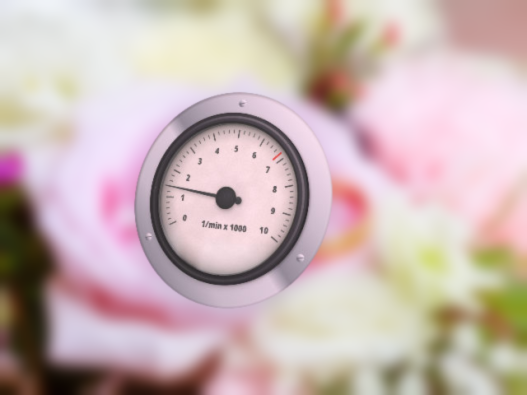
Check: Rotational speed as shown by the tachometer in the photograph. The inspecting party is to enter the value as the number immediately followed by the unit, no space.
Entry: 1400rpm
